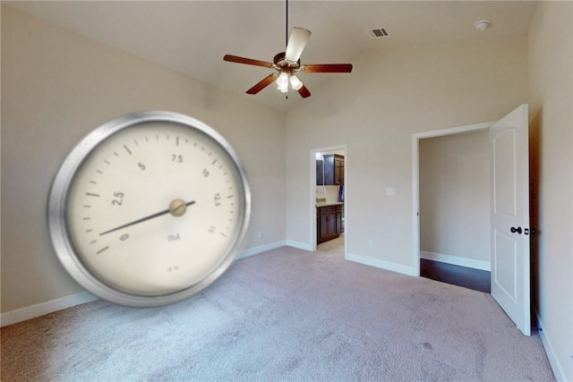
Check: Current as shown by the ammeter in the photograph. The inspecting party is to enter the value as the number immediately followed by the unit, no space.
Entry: 0.75mA
